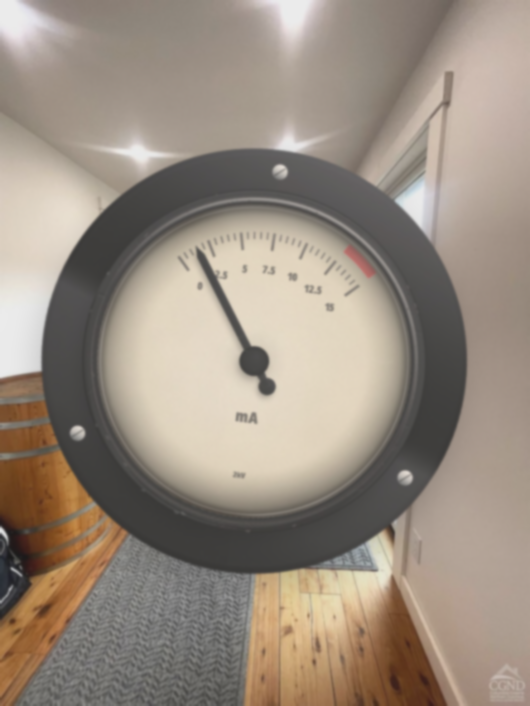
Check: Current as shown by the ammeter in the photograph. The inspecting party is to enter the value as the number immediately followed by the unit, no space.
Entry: 1.5mA
